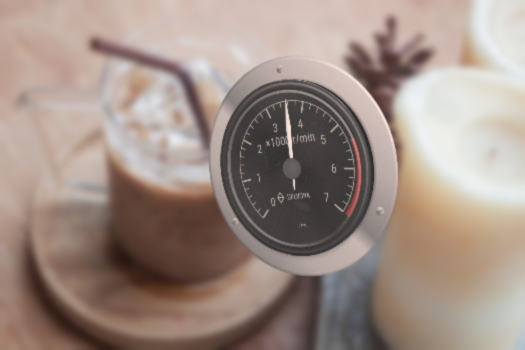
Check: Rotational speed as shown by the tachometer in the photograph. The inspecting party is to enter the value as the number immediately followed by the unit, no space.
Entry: 3600rpm
